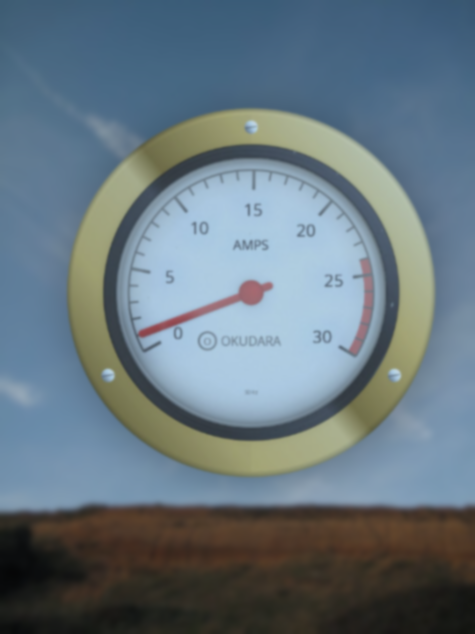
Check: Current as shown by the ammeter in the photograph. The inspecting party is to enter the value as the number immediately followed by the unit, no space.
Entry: 1A
